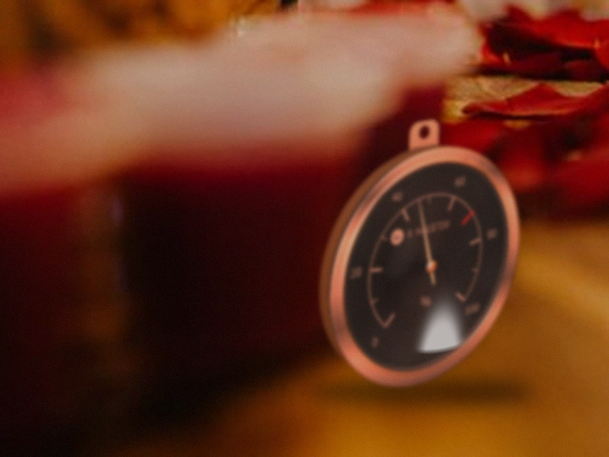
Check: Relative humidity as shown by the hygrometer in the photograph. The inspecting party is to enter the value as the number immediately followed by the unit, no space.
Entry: 45%
